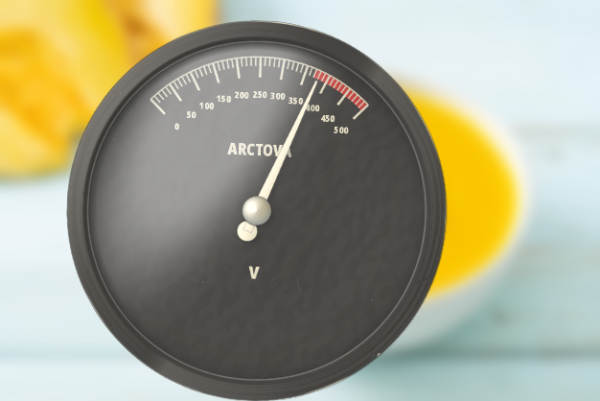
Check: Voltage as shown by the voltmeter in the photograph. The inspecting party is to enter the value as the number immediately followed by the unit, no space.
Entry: 380V
